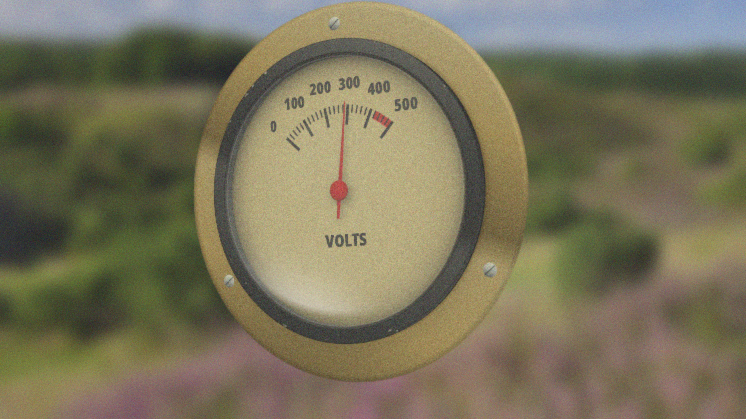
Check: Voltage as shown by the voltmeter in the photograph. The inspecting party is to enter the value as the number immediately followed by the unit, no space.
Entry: 300V
